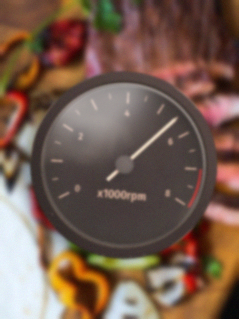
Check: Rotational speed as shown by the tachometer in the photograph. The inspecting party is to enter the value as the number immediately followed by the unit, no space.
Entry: 5500rpm
